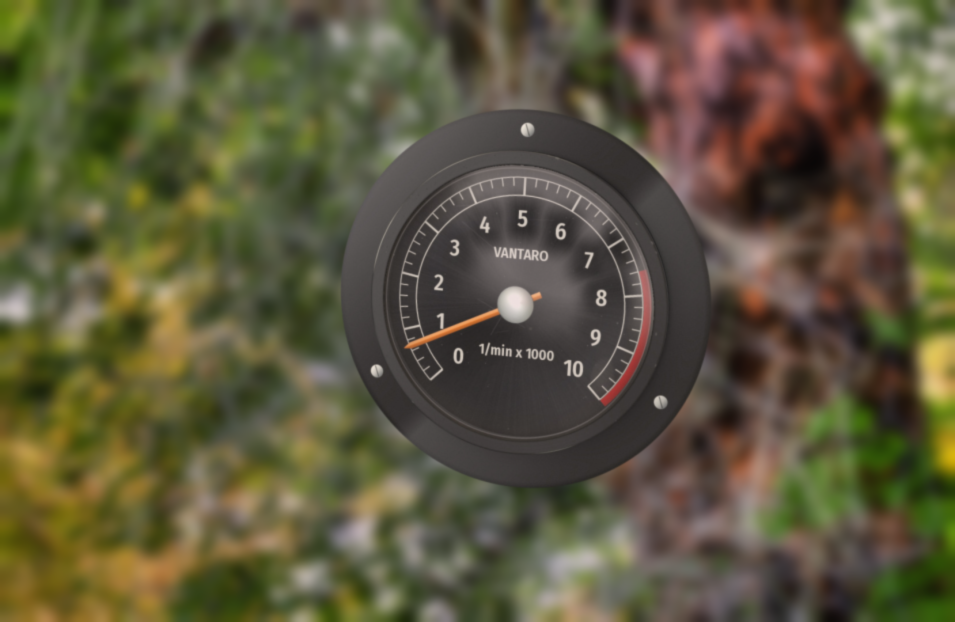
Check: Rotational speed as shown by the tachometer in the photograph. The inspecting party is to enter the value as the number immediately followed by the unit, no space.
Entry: 700rpm
